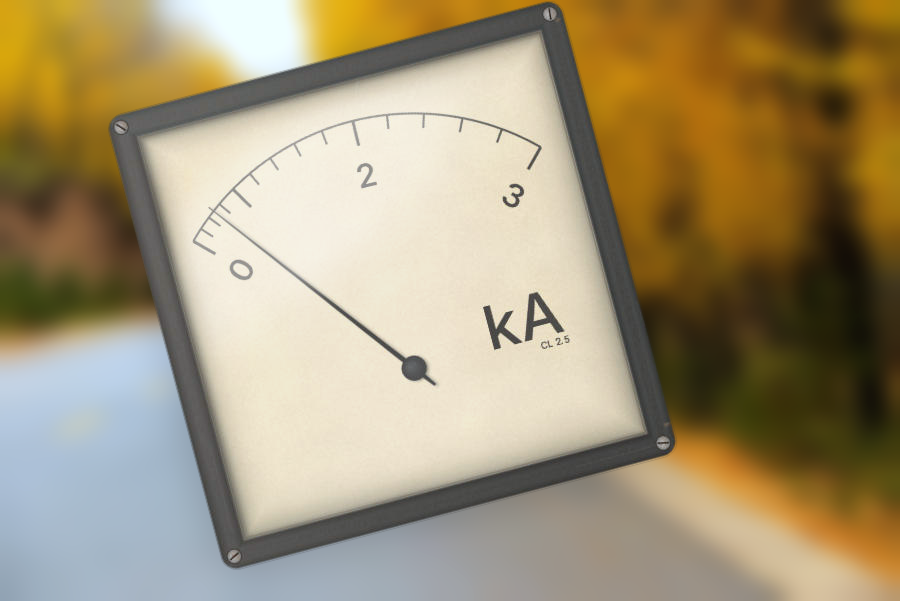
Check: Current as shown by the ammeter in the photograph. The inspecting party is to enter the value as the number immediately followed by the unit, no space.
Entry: 0.7kA
